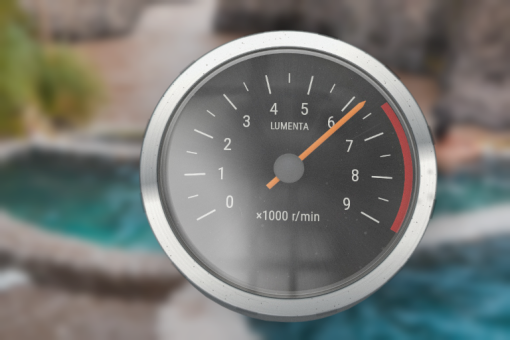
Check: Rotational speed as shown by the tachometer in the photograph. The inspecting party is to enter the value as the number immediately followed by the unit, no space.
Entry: 6250rpm
